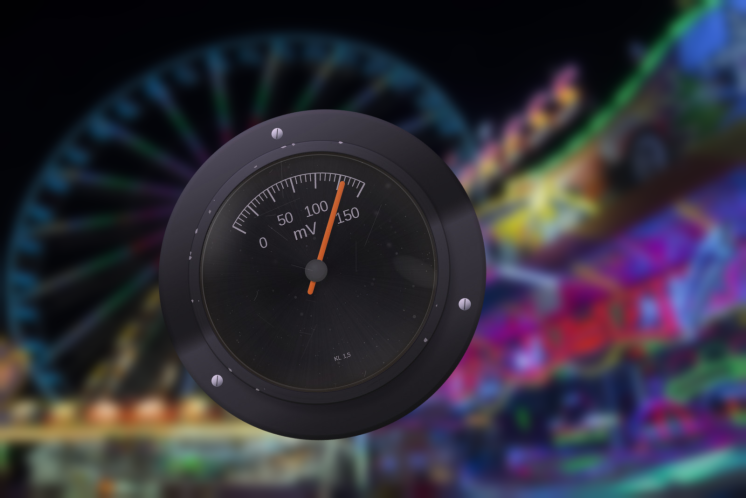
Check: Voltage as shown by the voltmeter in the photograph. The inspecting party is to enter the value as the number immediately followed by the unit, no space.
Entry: 130mV
